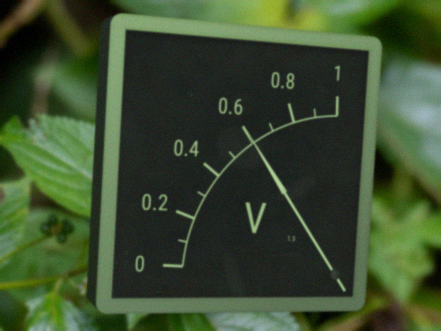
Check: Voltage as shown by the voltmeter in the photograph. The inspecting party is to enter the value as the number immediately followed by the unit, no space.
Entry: 0.6V
